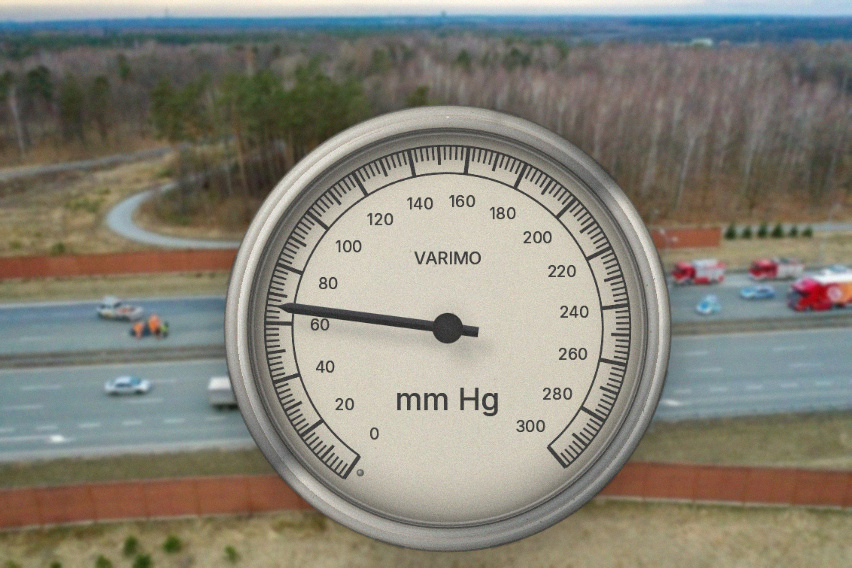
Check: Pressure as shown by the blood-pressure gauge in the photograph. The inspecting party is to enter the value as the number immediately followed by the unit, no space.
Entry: 66mmHg
